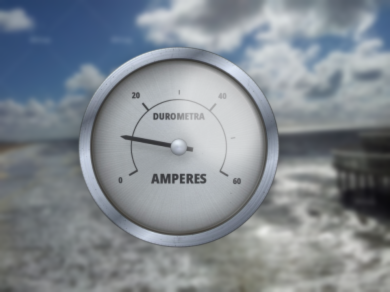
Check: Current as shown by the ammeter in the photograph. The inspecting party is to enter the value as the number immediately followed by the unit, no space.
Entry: 10A
